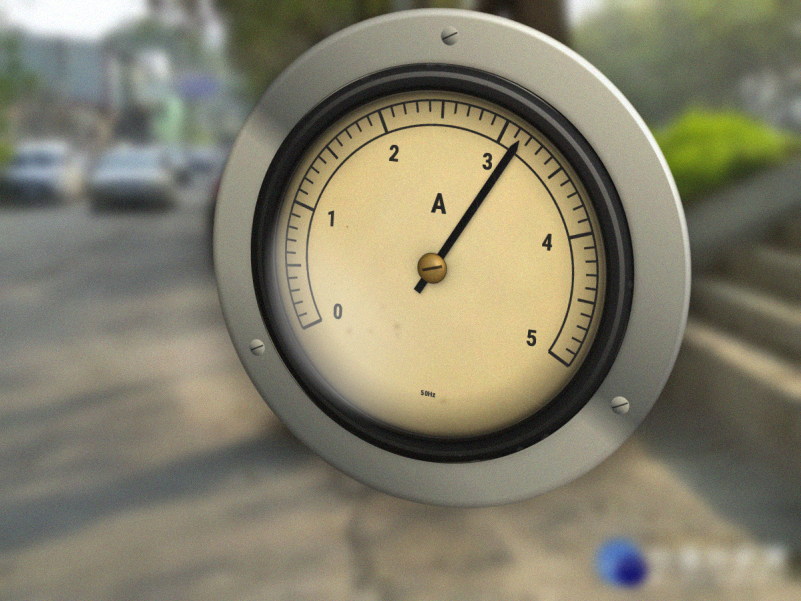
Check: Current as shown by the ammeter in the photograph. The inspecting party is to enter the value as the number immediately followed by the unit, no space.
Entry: 3.15A
